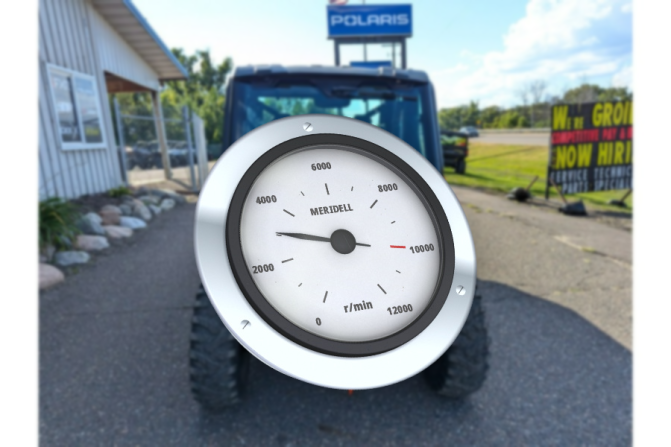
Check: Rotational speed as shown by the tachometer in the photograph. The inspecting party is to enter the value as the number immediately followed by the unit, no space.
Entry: 3000rpm
